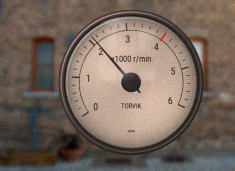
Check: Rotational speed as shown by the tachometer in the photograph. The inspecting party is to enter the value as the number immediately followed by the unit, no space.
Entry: 2100rpm
